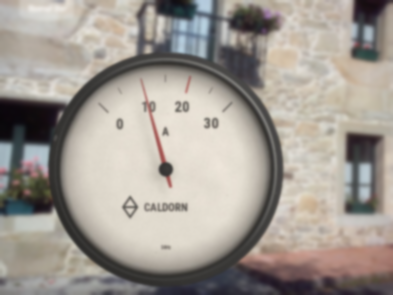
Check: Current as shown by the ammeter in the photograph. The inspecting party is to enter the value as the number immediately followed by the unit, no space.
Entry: 10A
